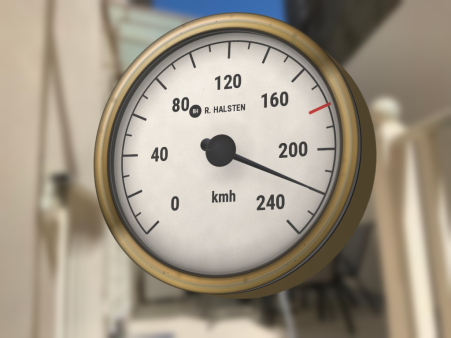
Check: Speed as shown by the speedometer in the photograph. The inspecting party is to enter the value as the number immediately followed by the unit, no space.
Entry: 220km/h
